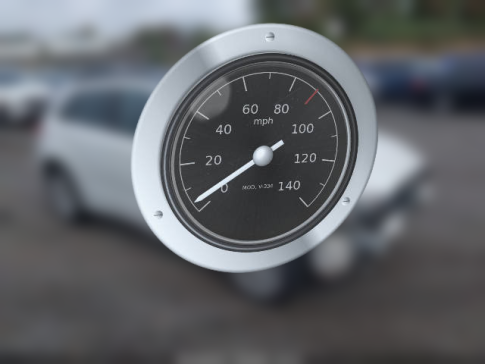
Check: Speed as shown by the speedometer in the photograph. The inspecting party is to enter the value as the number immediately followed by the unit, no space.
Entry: 5mph
